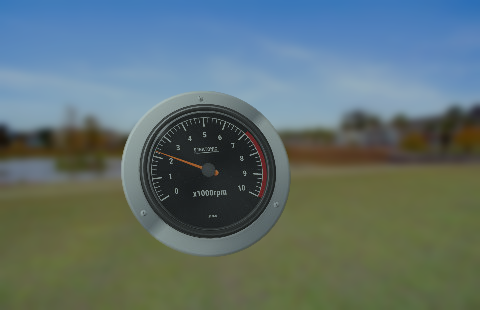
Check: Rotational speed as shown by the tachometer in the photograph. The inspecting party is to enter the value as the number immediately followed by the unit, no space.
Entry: 2200rpm
